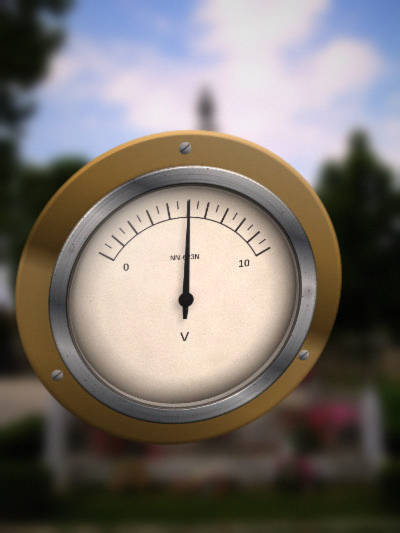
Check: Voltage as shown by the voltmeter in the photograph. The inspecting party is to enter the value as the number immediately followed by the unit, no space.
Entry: 5V
